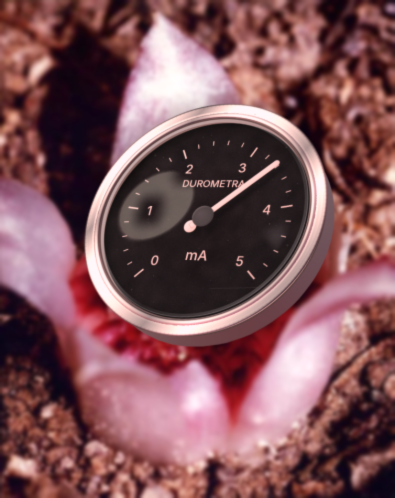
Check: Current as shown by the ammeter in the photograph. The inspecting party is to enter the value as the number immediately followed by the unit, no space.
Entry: 3.4mA
